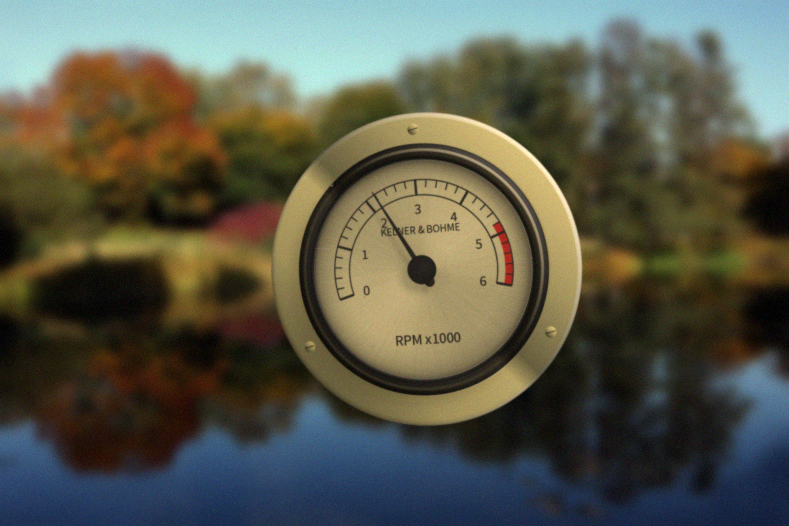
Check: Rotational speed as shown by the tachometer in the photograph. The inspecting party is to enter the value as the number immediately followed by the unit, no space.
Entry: 2200rpm
